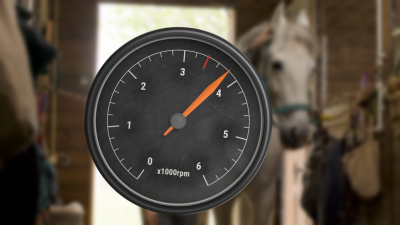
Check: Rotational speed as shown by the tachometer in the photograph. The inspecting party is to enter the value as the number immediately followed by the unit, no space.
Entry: 3800rpm
